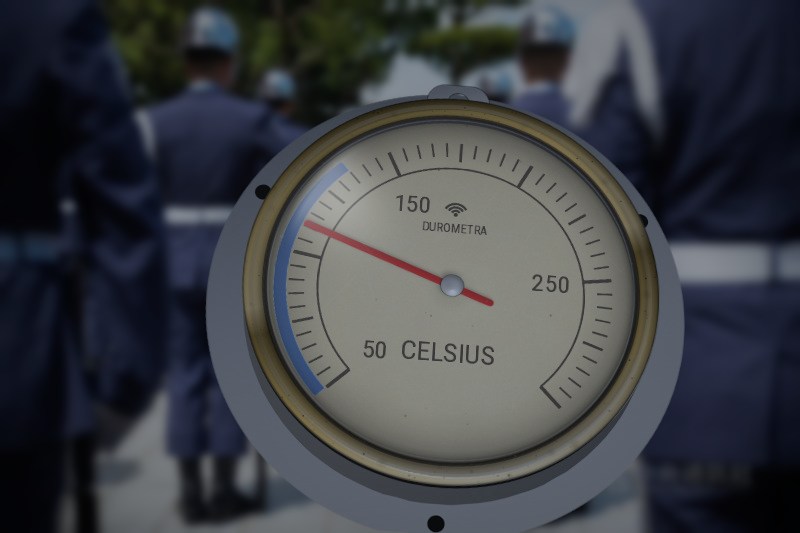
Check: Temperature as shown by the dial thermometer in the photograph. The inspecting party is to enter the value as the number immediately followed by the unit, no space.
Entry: 110°C
